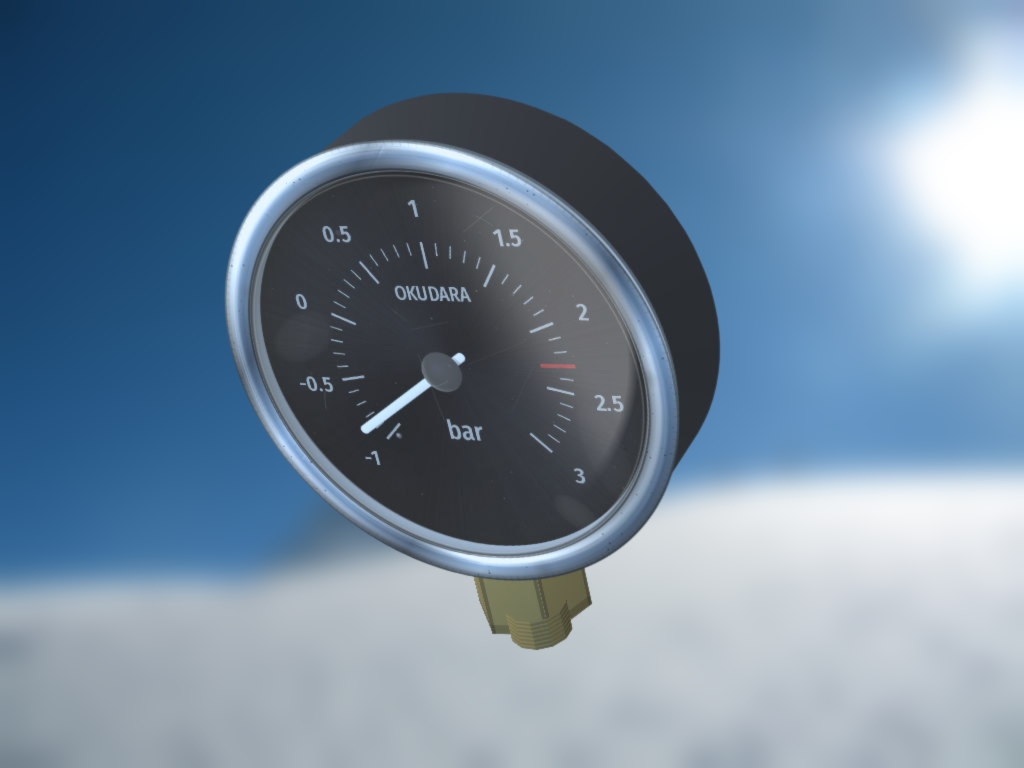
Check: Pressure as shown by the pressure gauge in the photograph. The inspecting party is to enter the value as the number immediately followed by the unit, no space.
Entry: -0.85bar
